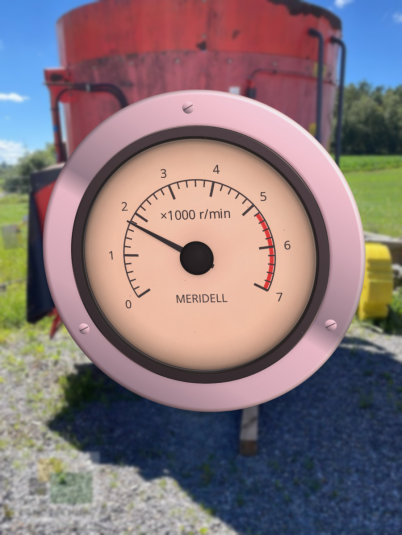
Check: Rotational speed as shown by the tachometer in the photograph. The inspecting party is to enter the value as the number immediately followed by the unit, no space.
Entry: 1800rpm
